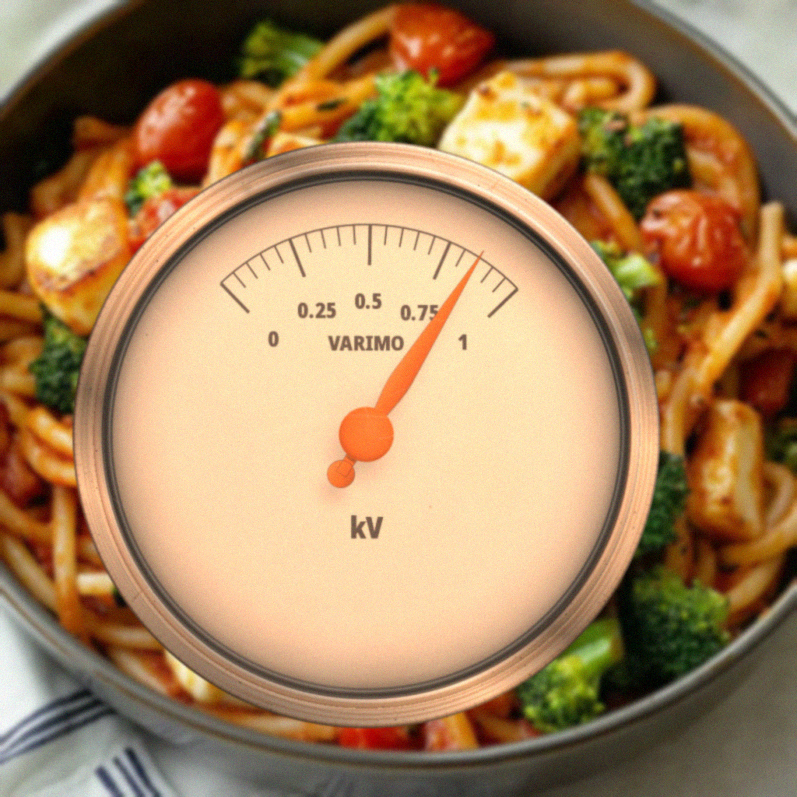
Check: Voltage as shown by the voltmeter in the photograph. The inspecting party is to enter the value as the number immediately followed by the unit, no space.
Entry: 0.85kV
